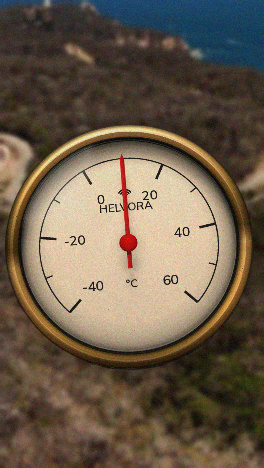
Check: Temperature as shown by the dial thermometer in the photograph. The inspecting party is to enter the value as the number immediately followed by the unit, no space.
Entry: 10°C
